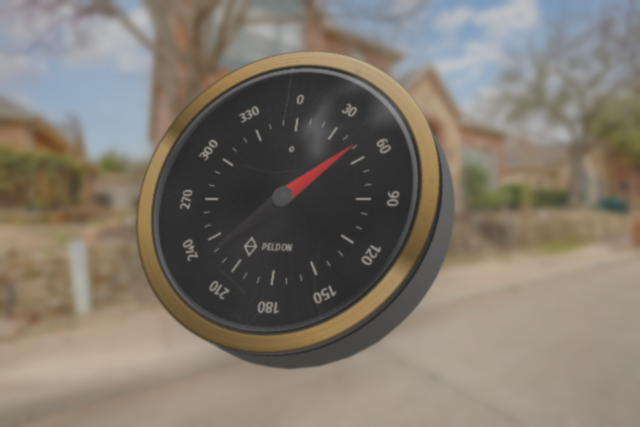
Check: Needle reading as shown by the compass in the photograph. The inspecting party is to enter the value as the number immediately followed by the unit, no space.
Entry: 50°
